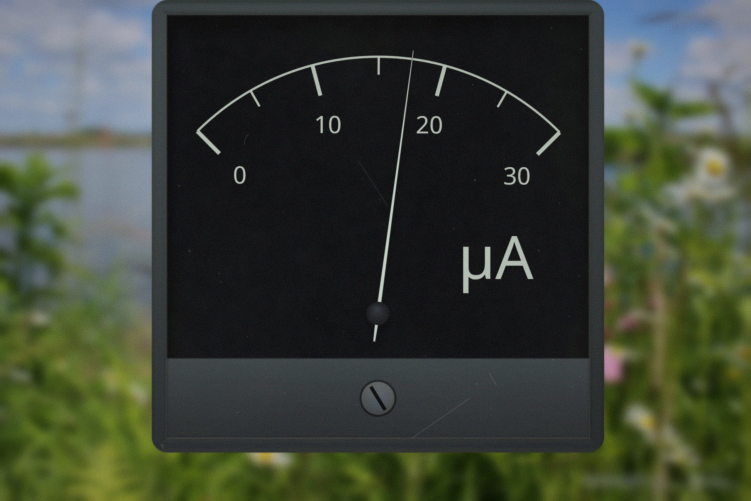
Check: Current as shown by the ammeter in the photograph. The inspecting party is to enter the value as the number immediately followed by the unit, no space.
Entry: 17.5µA
